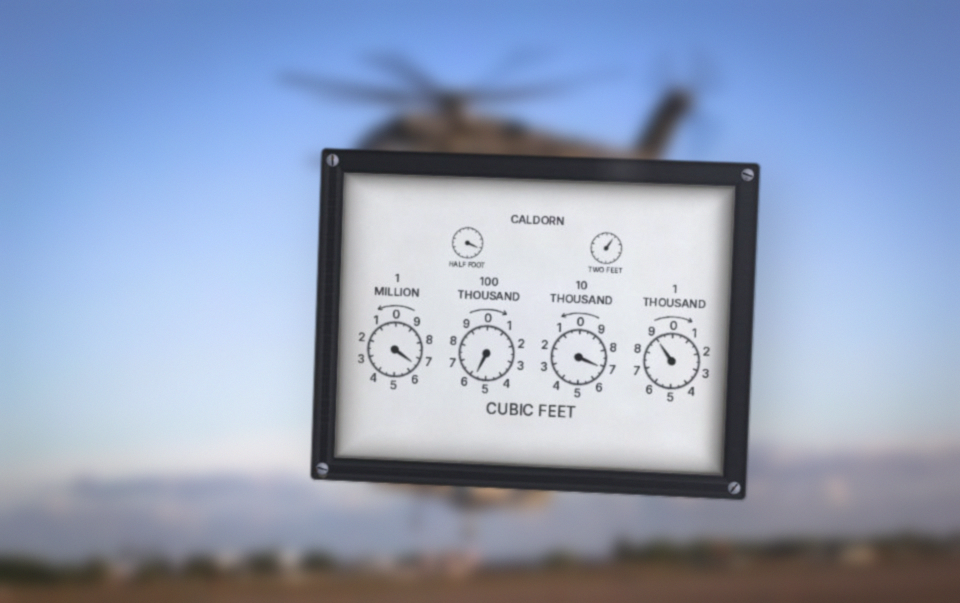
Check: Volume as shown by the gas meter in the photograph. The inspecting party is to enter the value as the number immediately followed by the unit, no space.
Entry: 656900ft³
